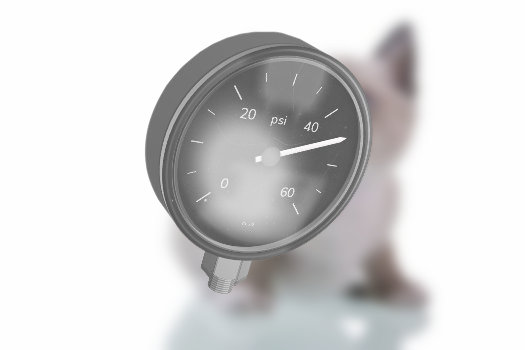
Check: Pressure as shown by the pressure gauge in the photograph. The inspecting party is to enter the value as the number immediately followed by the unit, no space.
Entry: 45psi
